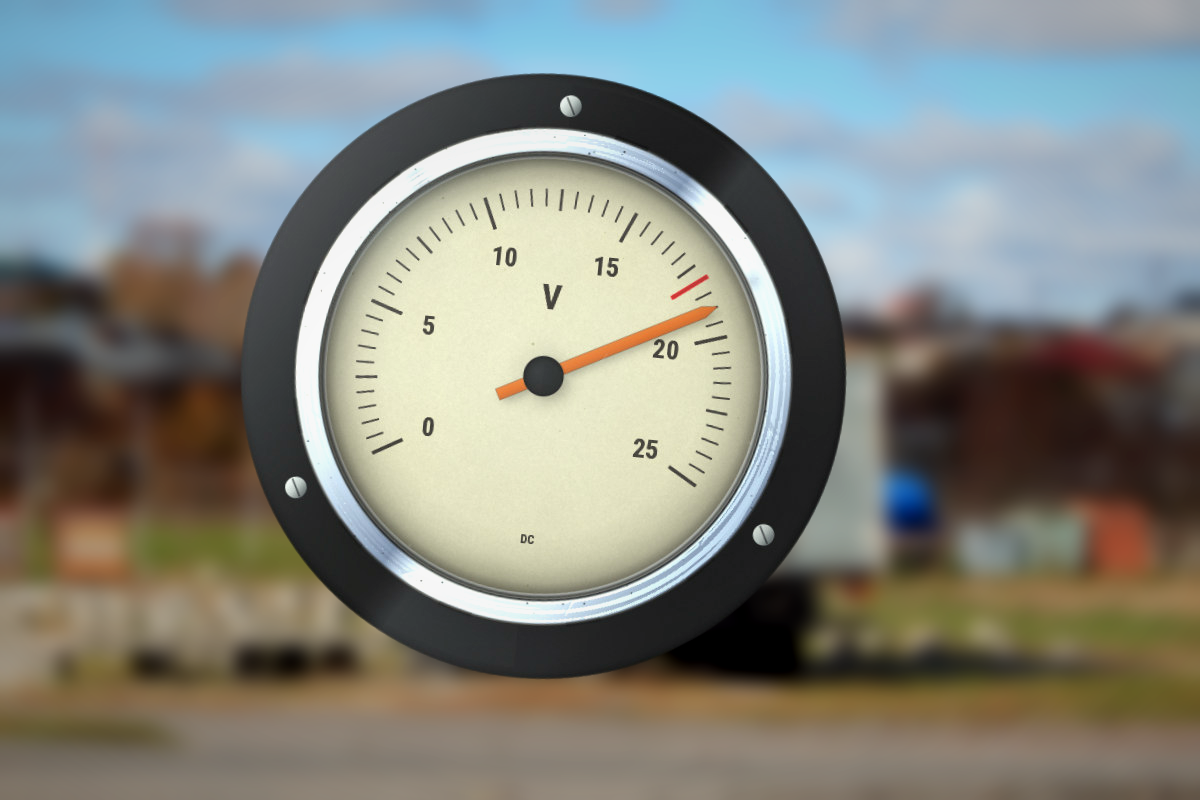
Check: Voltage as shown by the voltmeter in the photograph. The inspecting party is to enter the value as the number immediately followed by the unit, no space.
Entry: 19V
